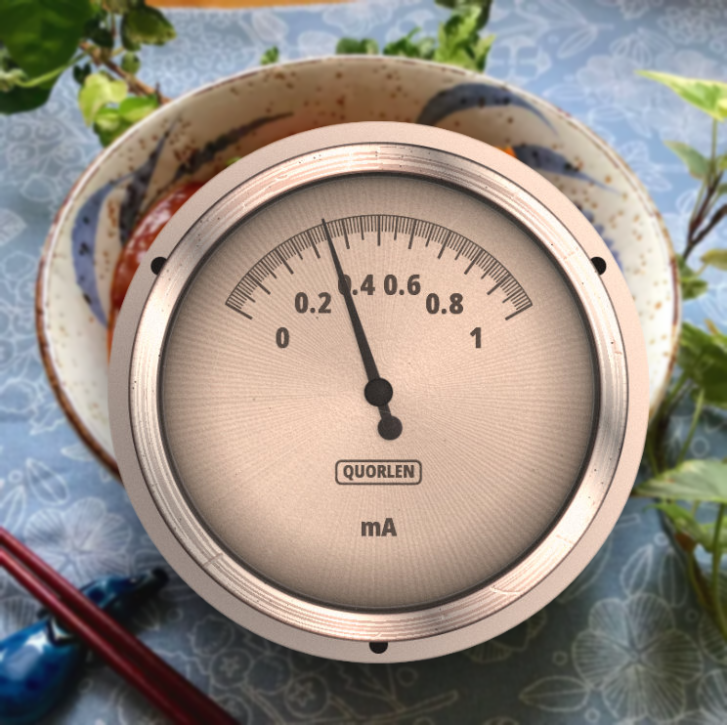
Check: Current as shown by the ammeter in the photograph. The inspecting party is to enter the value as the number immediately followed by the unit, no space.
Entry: 0.35mA
